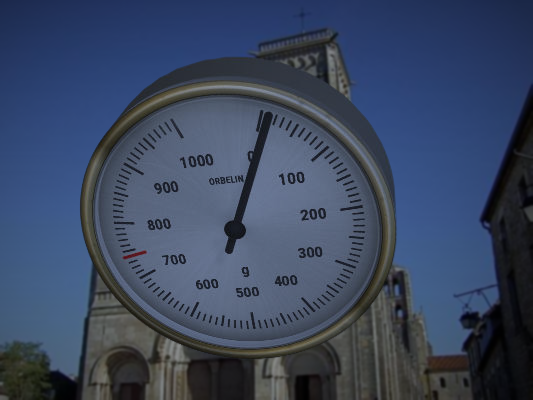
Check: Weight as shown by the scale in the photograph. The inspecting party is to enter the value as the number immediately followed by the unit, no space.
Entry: 10g
